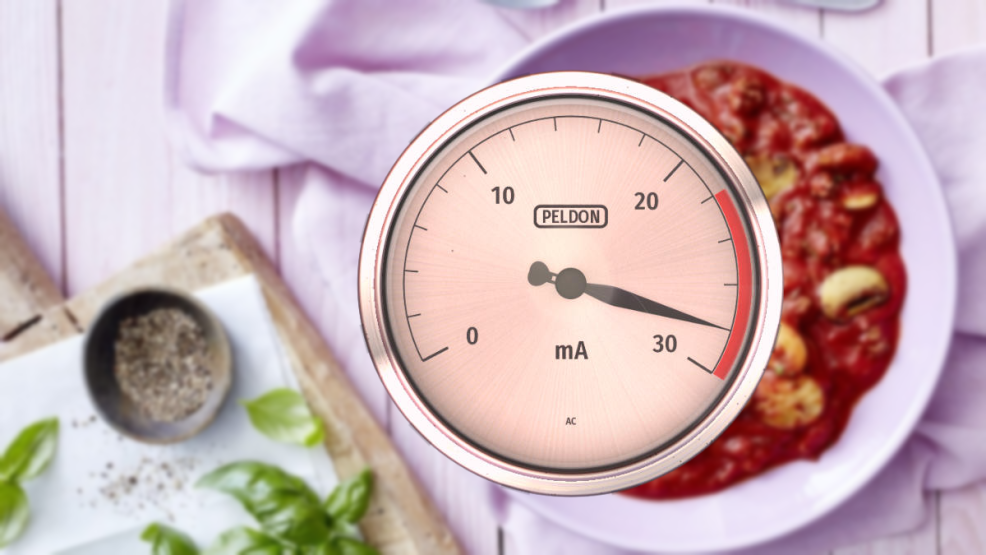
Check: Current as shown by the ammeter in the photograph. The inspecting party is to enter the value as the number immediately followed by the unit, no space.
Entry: 28mA
